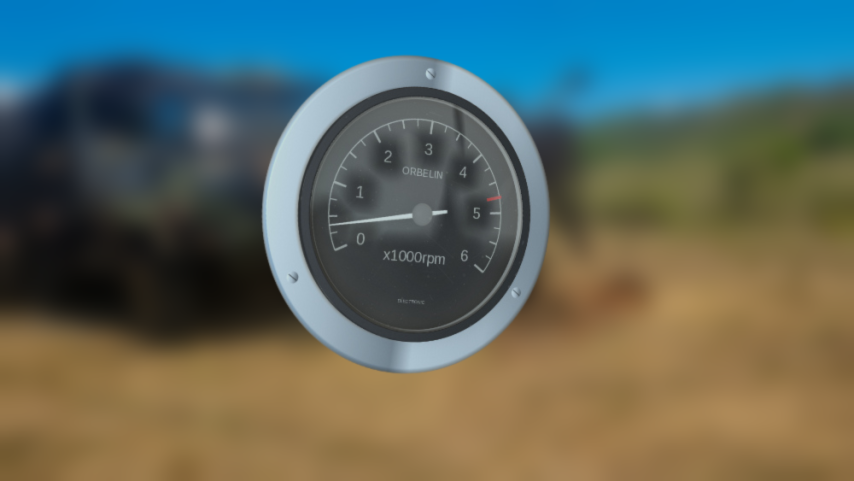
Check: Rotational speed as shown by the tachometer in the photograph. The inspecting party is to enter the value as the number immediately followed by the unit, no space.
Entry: 375rpm
